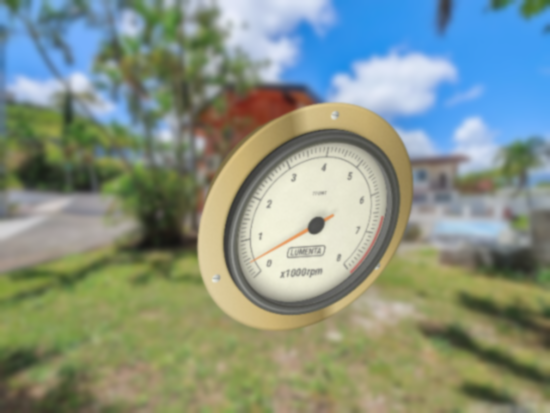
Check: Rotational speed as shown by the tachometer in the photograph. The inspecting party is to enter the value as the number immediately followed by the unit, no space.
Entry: 500rpm
